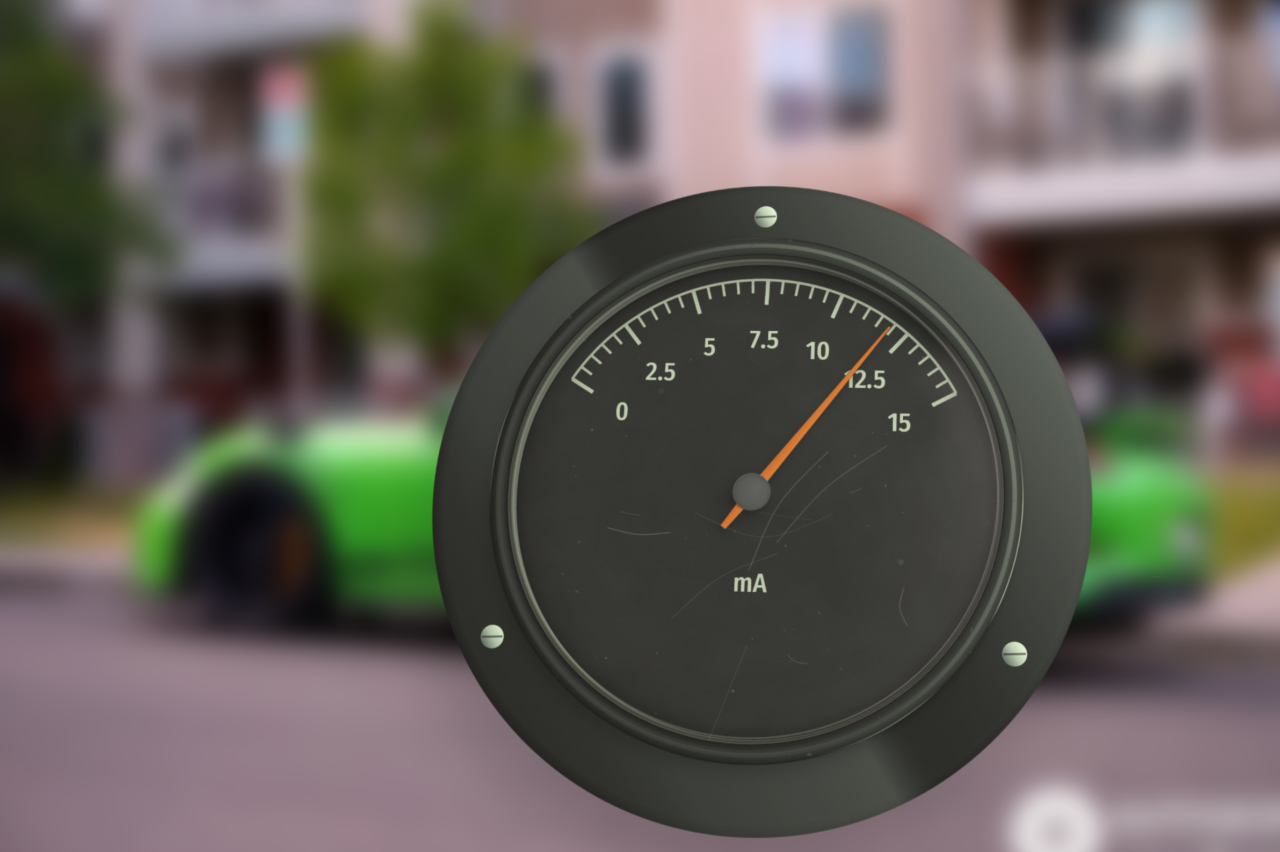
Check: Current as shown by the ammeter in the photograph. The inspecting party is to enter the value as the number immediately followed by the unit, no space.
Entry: 12mA
